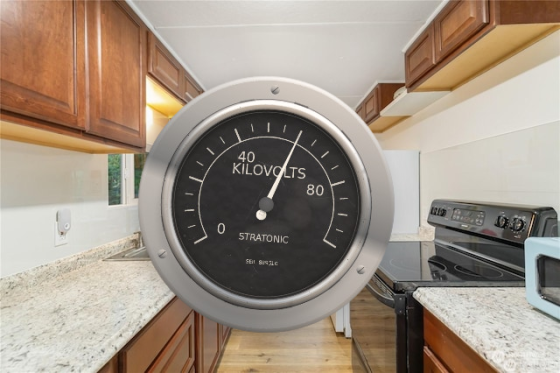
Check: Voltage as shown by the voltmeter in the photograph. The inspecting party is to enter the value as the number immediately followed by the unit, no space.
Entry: 60kV
